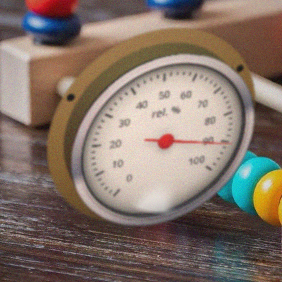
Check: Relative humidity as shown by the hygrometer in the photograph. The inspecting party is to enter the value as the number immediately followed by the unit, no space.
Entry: 90%
